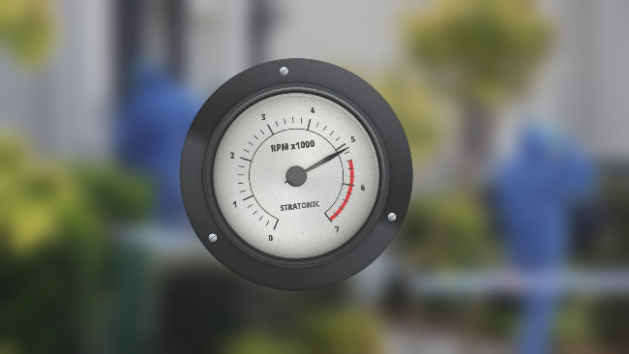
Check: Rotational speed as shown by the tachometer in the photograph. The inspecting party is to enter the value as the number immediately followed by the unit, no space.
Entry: 5100rpm
